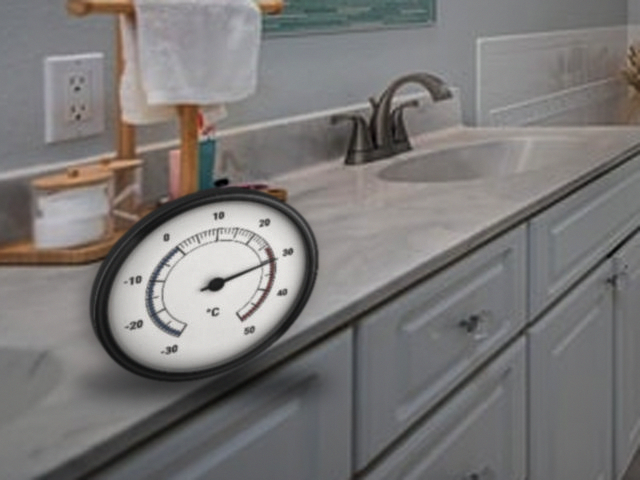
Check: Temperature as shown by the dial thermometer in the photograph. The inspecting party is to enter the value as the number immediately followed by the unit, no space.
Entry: 30°C
